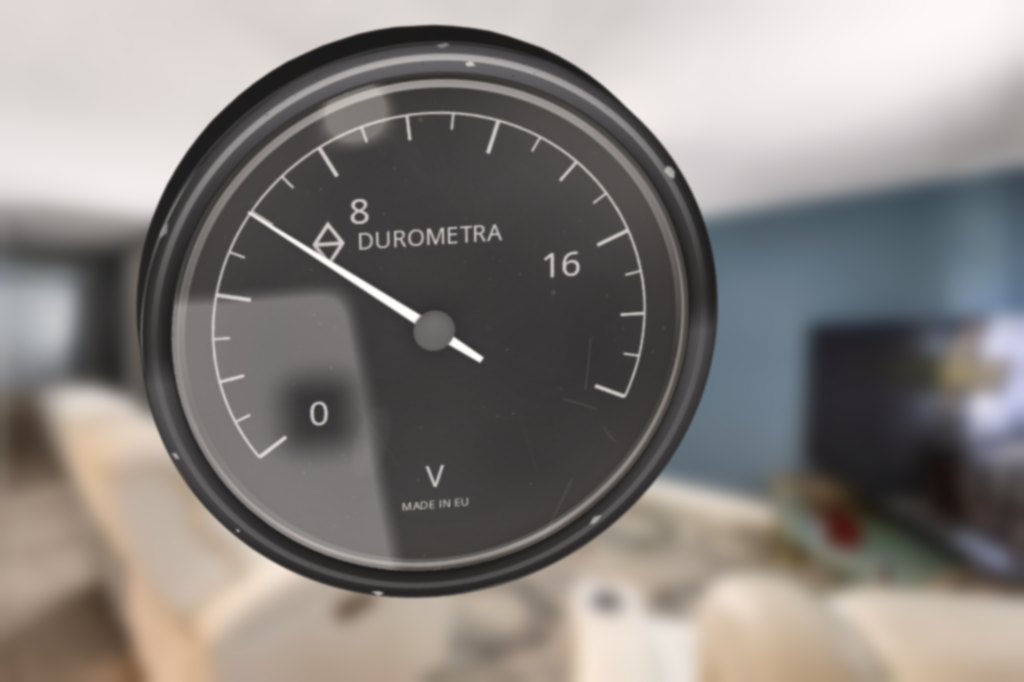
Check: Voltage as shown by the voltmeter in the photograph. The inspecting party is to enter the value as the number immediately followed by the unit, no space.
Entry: 6V
